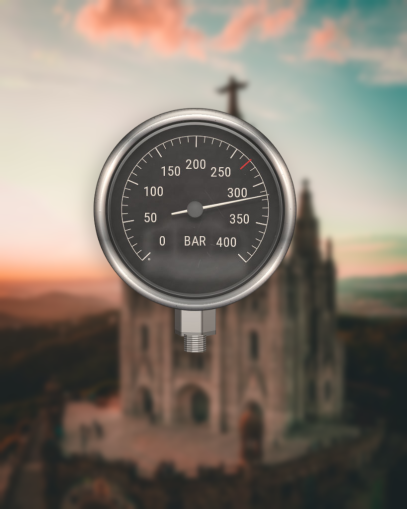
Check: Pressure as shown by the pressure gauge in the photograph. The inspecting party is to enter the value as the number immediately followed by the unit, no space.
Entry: 315bar
